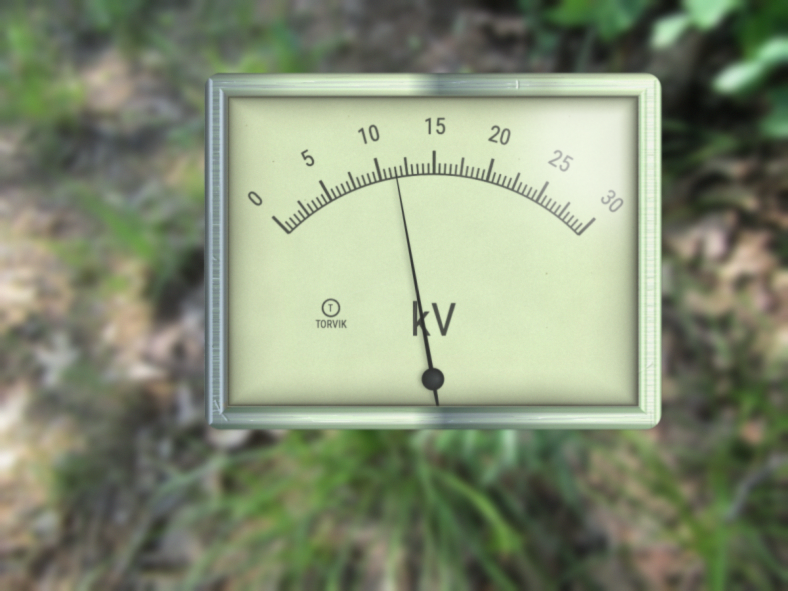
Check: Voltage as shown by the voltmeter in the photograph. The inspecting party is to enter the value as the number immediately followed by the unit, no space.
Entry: 11.5kV
